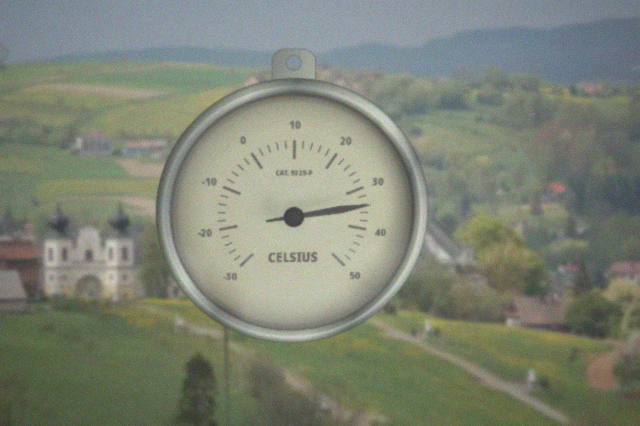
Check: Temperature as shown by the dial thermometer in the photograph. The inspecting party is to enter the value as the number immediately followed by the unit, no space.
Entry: 34°C
